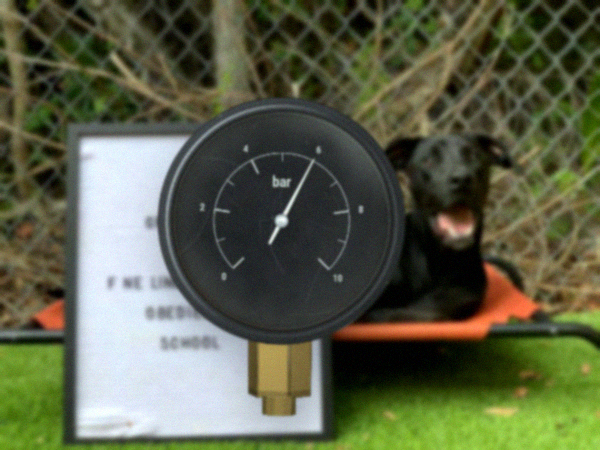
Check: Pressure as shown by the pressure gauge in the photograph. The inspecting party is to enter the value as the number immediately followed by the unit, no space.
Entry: 6bar
